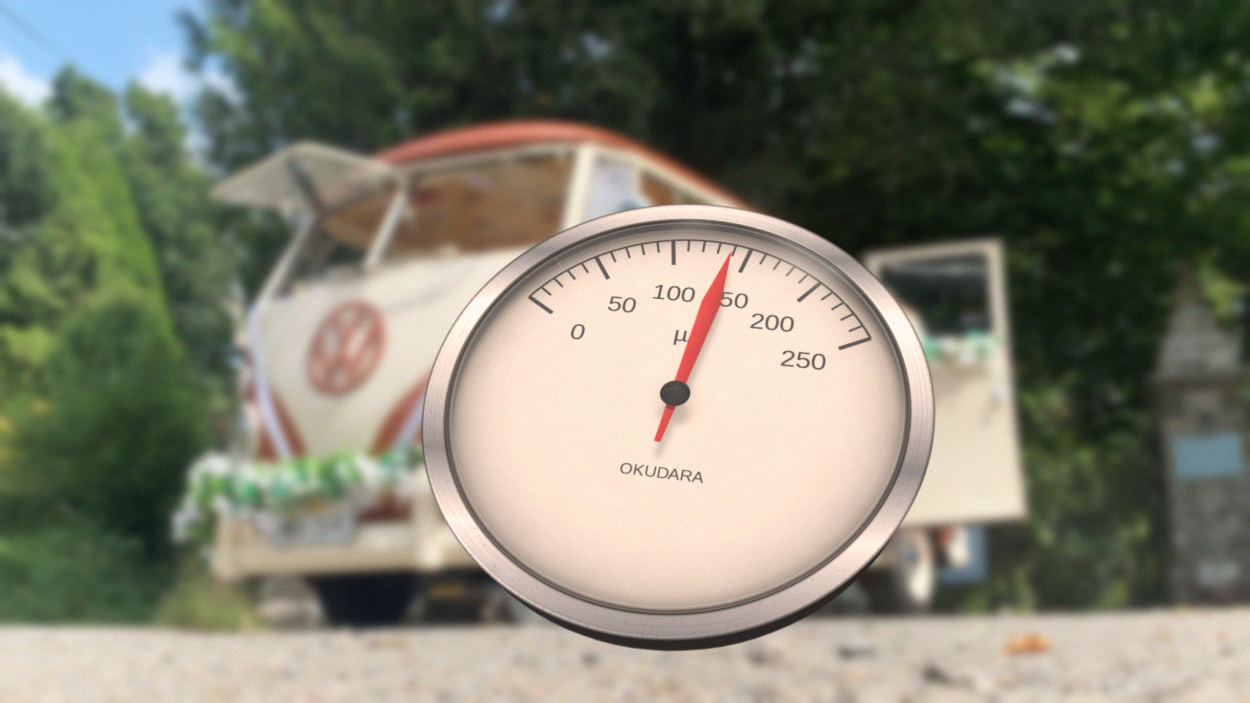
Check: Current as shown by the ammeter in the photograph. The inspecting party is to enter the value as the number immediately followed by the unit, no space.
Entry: 140µA
